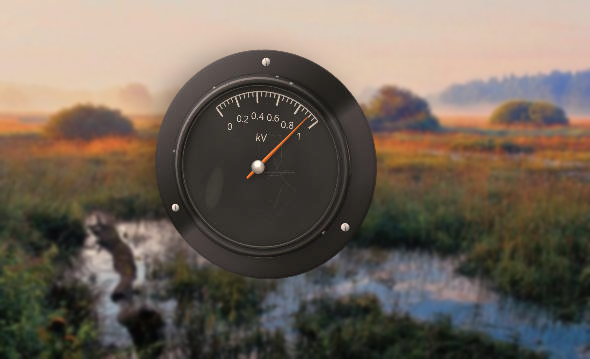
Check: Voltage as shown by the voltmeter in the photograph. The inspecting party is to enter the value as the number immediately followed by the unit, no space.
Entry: 0.92kV
